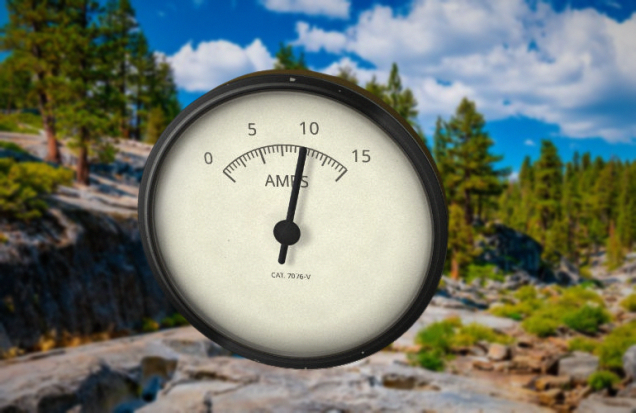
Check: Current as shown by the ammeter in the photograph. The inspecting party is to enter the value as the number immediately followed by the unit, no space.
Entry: 10A
